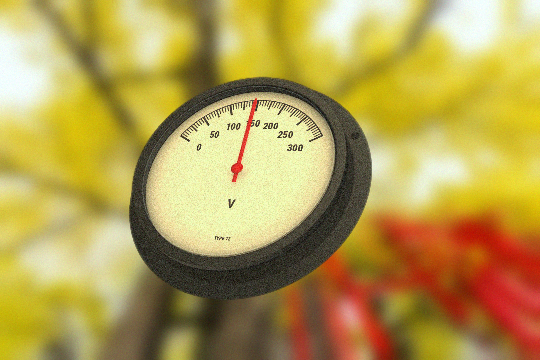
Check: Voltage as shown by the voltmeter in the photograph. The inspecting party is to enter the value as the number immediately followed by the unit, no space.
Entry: 150V
